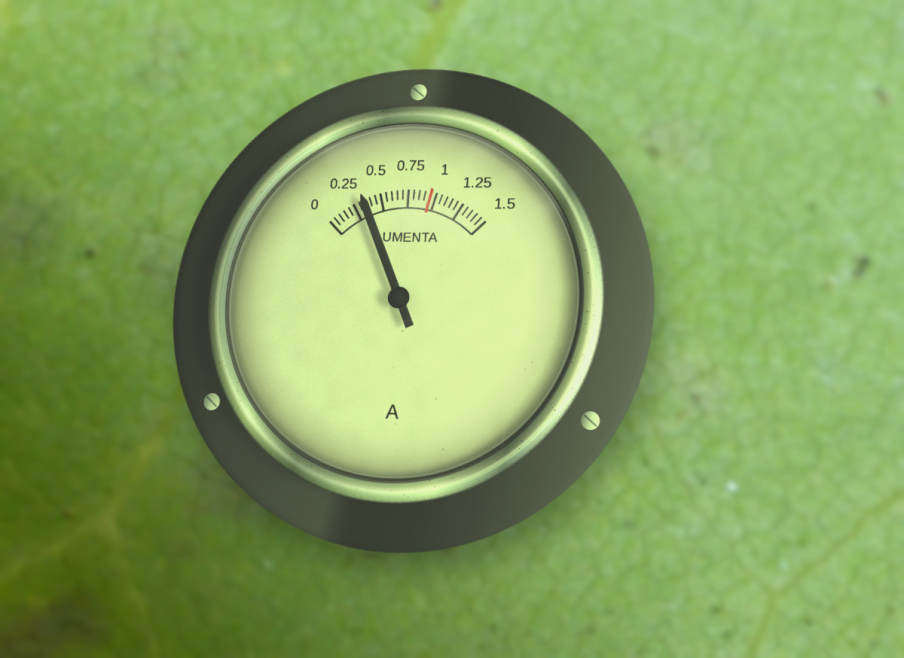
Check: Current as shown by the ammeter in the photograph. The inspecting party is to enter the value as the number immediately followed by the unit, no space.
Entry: 0.35A
